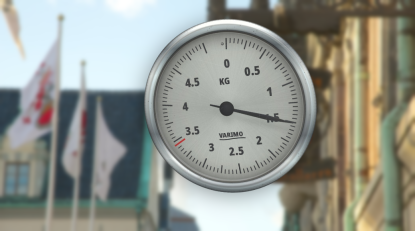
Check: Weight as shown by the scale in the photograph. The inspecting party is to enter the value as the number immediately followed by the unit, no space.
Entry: 1.5kg
